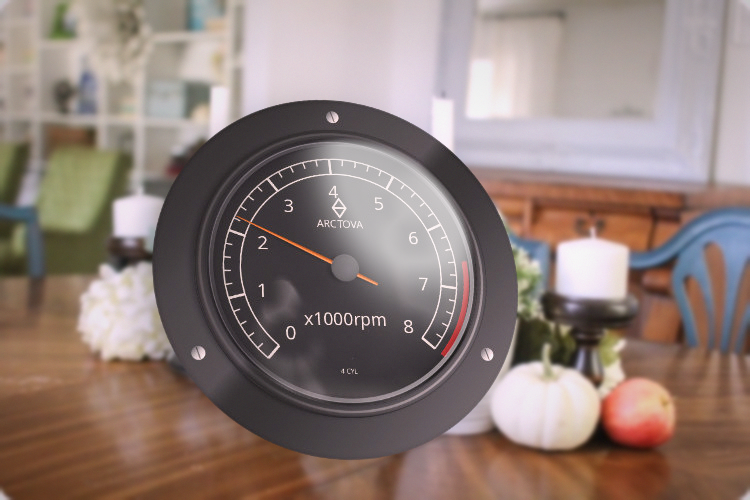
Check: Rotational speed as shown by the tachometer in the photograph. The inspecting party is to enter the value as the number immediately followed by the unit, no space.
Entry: 2200rpm
